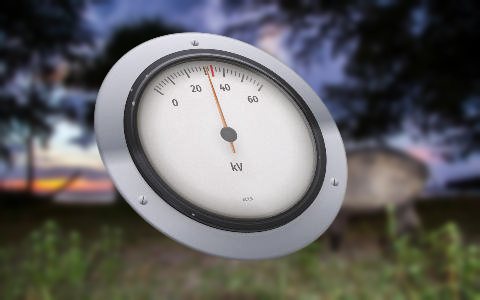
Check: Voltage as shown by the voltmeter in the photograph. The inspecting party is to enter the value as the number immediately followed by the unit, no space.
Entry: 30kV
